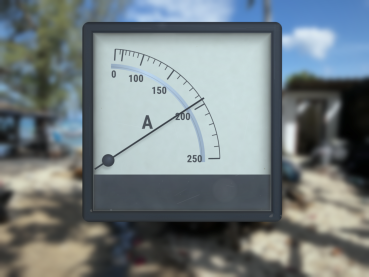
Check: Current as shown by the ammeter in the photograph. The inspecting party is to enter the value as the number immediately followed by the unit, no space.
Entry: 195A
